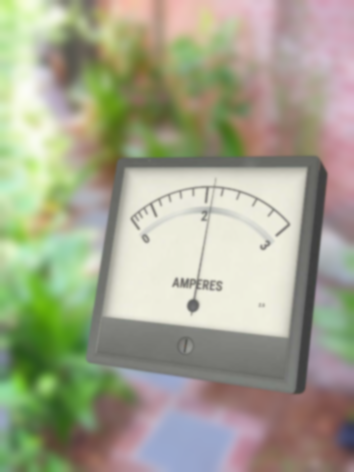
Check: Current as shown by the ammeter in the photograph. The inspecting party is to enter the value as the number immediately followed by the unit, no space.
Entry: 2.1A
